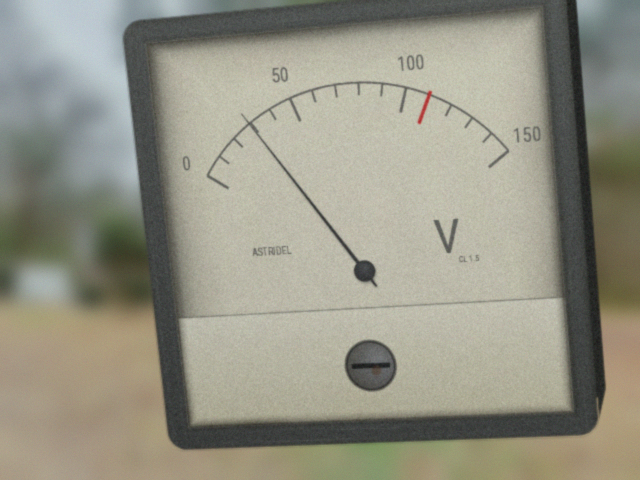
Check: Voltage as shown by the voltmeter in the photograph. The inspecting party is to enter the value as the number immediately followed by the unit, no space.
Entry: 30V
